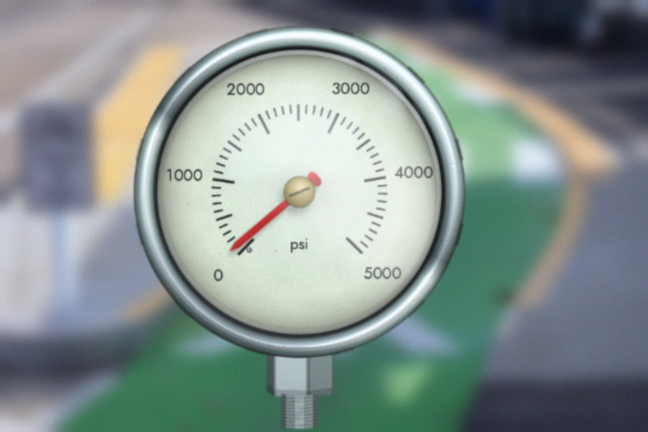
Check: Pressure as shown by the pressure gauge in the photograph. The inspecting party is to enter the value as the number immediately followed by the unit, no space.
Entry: 100psi
